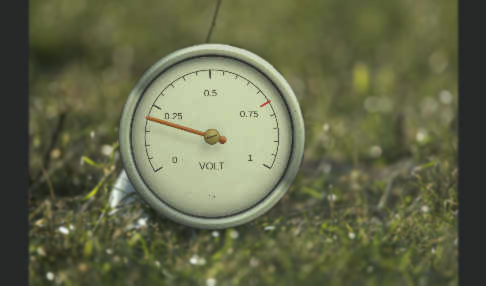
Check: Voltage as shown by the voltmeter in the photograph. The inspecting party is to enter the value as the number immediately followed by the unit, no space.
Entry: 0.2V
